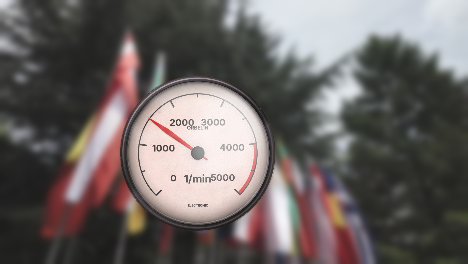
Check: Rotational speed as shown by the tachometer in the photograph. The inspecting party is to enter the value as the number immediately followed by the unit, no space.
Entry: 1500rpm
